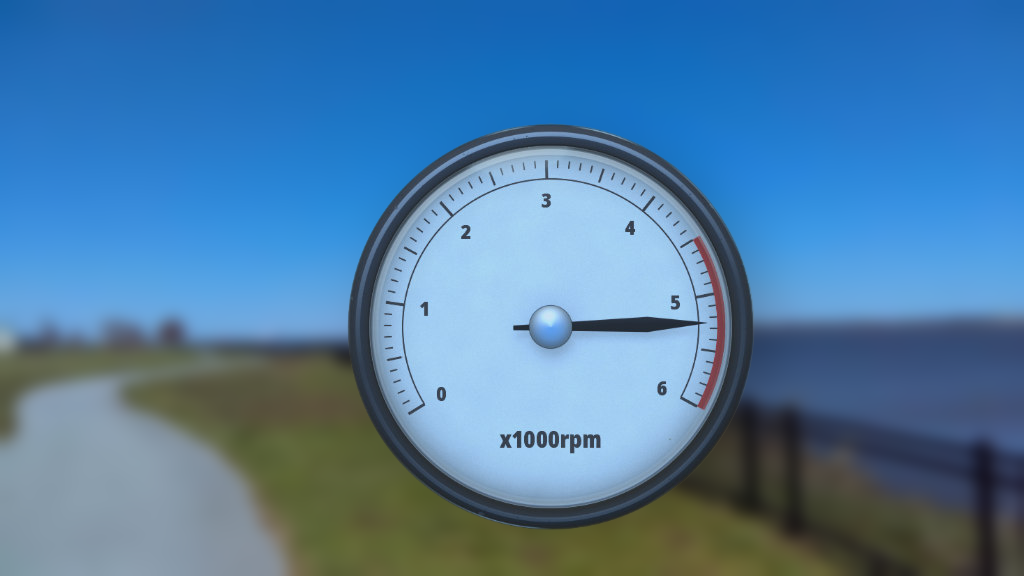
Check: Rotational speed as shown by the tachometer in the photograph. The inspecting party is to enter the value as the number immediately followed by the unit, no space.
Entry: 5250rpm
